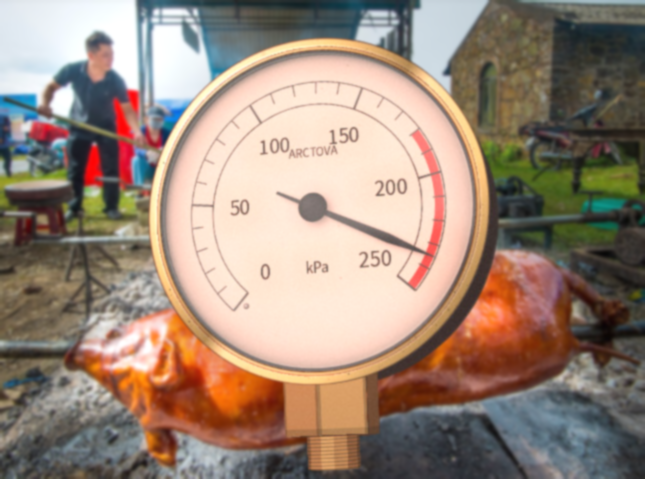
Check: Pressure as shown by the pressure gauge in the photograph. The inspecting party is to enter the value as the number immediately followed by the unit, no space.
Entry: 235kPa
